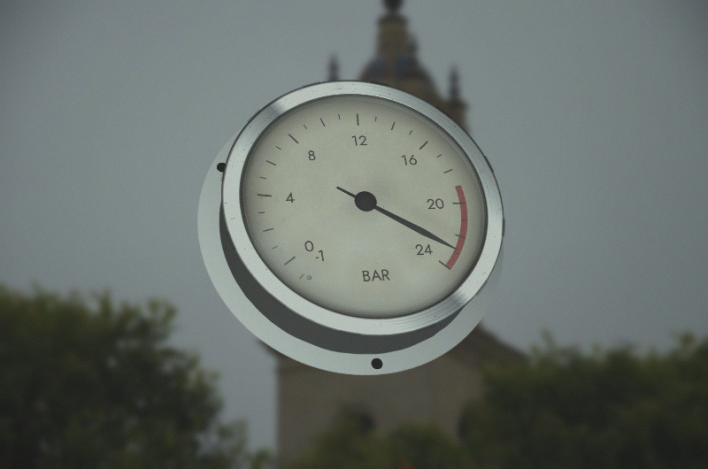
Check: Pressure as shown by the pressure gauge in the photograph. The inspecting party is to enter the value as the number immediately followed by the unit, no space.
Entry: 23bar
